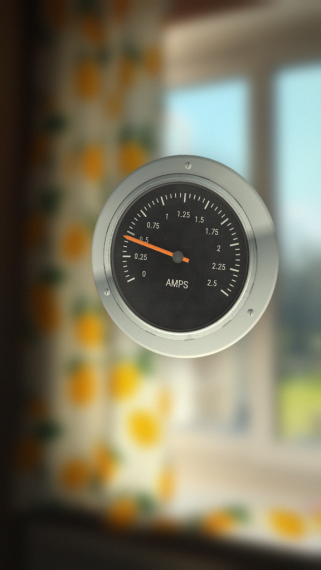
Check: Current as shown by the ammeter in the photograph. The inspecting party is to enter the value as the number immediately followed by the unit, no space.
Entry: 0.45A
